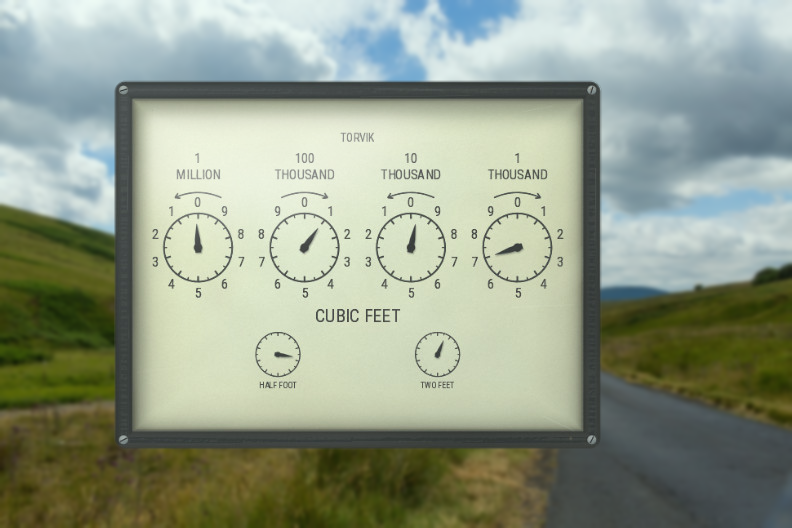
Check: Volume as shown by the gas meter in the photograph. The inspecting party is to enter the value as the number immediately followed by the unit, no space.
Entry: 9700ft³
